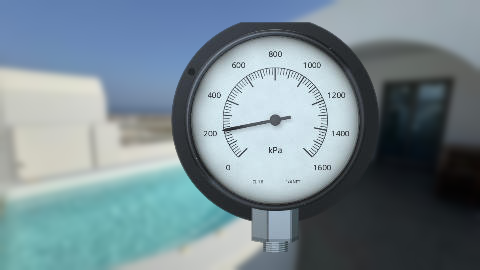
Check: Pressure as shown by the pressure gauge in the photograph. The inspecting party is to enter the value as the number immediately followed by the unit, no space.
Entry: 200kPa
